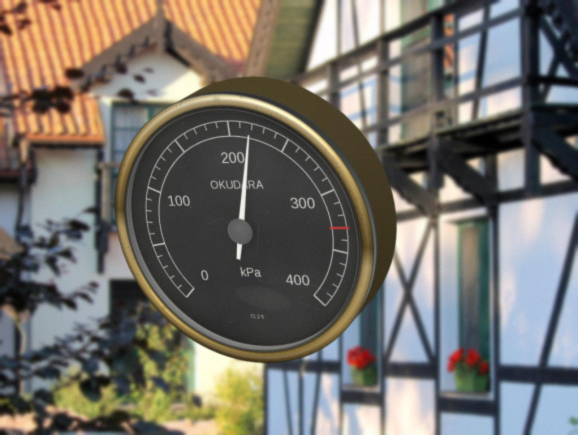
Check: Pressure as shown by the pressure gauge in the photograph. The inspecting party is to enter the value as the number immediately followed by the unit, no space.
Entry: 220kPa
